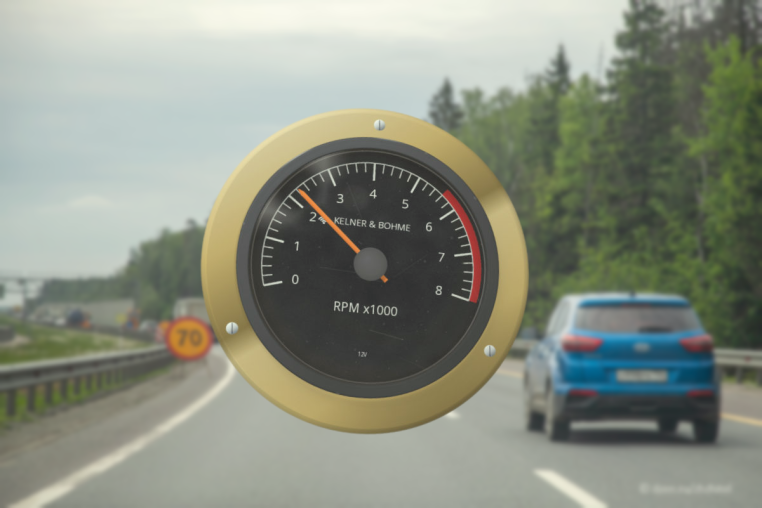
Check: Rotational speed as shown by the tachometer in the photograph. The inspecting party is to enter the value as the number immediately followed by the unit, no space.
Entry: 2200rpm
